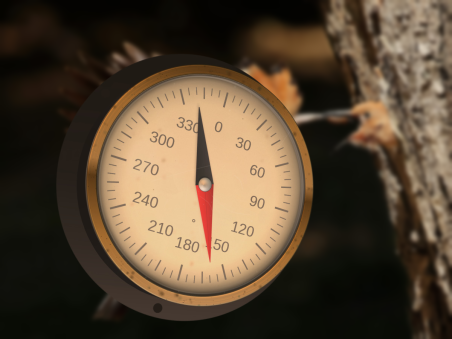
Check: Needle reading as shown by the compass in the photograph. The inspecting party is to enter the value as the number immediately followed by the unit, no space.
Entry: 160°
